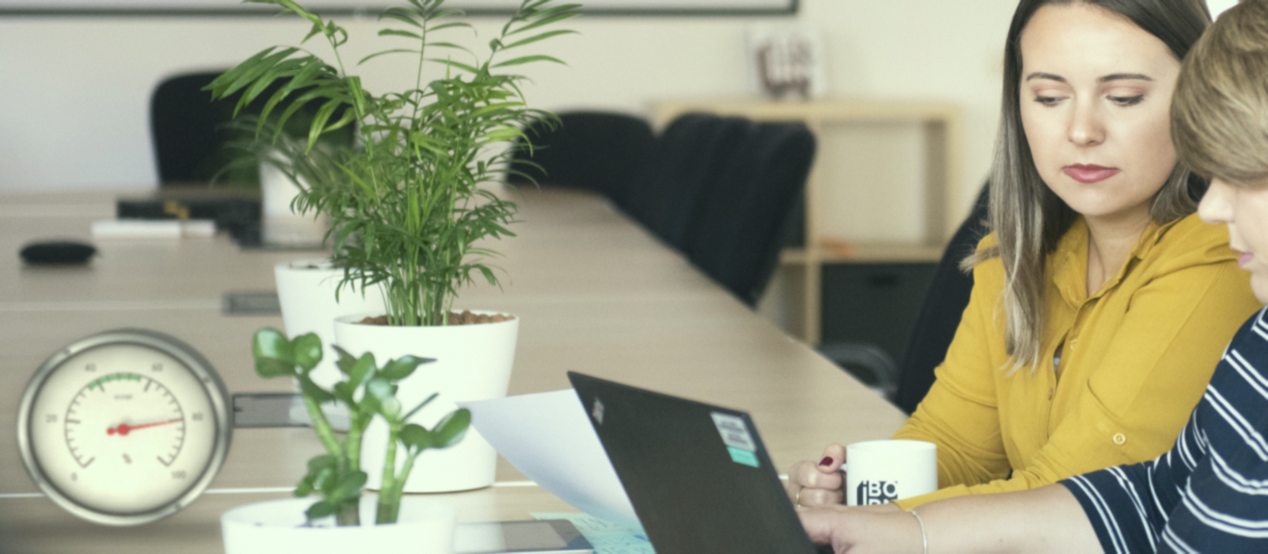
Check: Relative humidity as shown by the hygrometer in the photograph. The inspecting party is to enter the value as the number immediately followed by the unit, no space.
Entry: 80%
